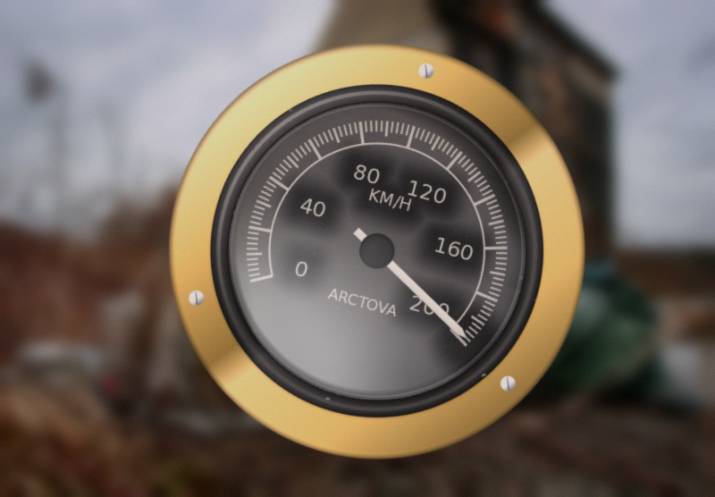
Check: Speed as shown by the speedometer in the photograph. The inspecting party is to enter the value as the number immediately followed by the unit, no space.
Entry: 198km/h
